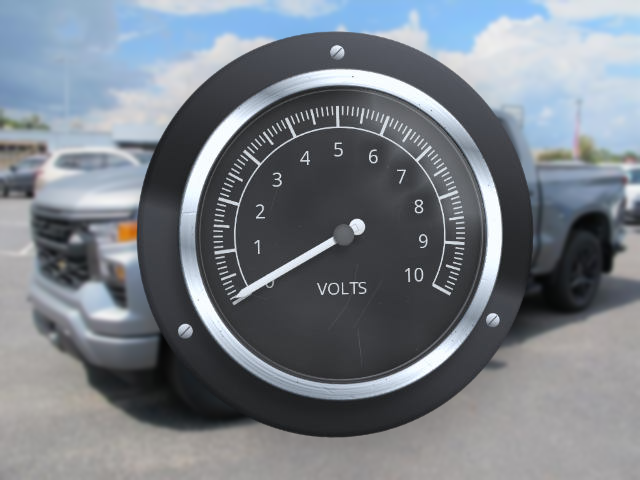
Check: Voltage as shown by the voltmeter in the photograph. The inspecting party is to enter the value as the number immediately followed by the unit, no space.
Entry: 0.1V
